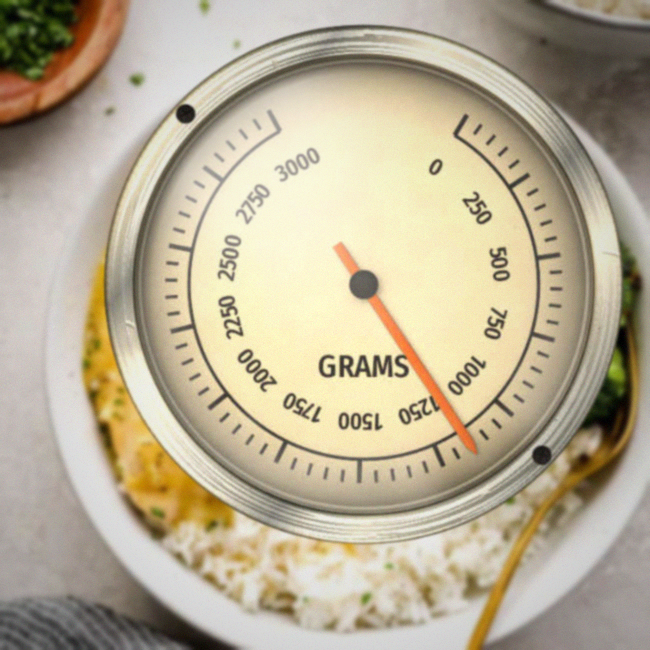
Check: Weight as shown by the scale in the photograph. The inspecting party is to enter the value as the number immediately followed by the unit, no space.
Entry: 1150g
